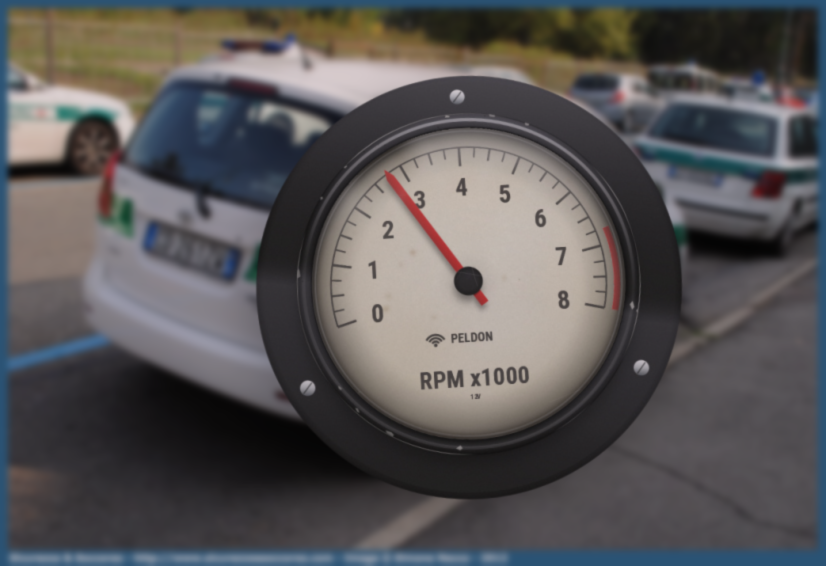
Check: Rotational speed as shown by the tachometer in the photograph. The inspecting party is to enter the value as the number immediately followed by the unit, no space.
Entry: 2750rpm
